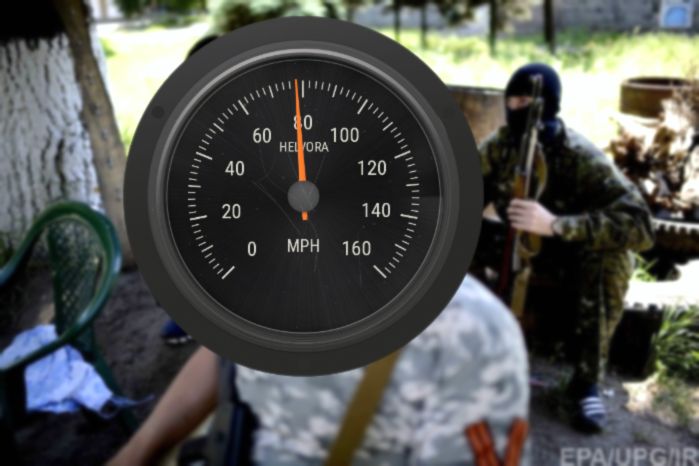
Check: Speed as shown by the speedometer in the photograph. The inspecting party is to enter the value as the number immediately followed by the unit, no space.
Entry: 78mph
